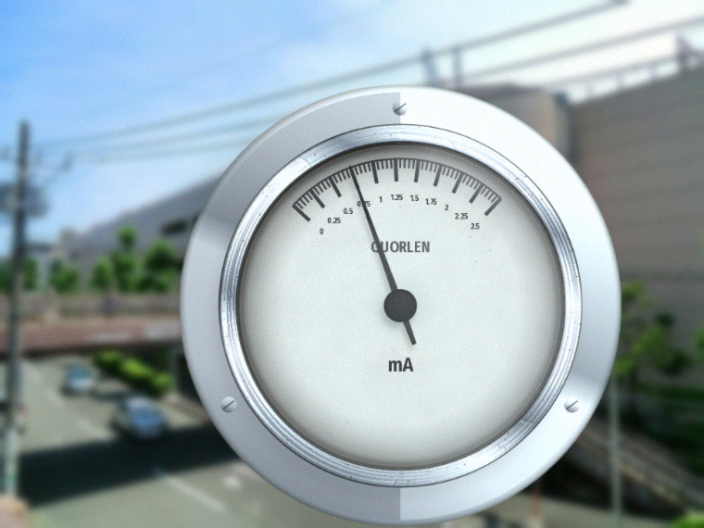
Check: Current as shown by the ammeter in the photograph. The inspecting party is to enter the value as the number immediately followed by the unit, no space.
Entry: 0.75mA
